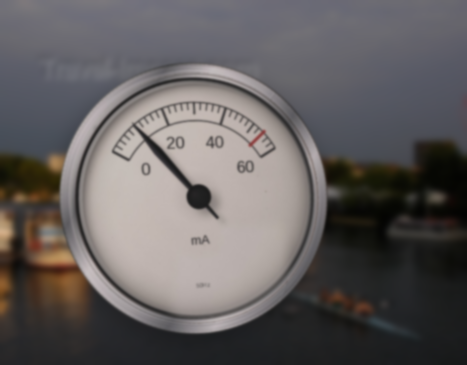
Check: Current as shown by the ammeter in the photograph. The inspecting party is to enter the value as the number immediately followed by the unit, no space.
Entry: 10mA
